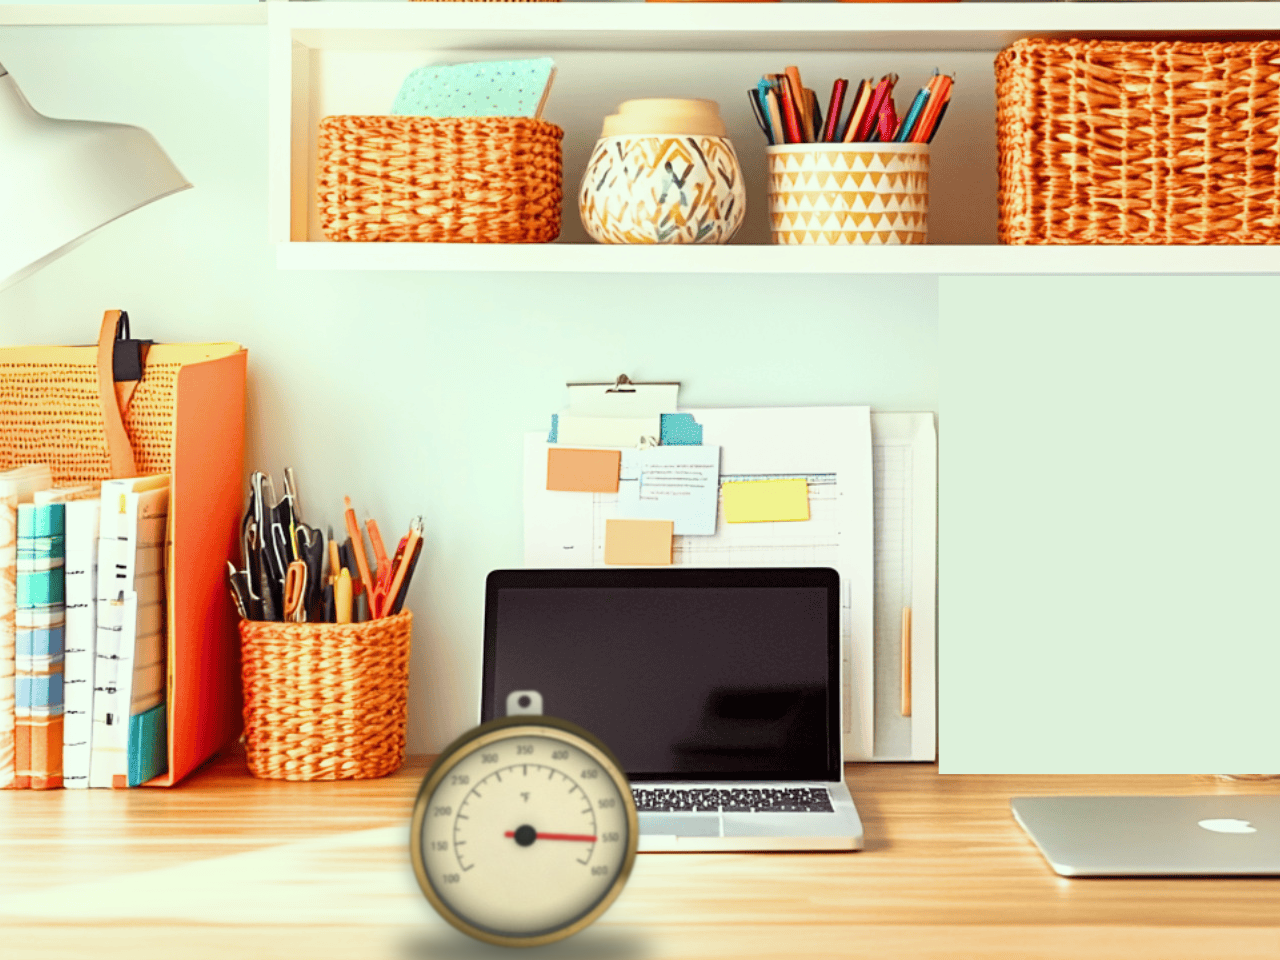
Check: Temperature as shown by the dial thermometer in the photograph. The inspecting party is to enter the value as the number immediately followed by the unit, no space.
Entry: 550°F
